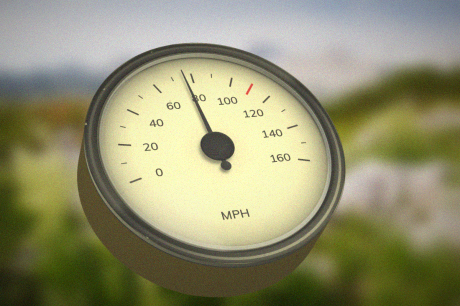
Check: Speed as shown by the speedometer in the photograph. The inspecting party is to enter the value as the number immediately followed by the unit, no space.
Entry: 75mph
